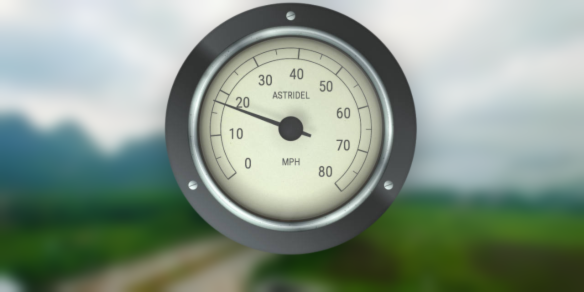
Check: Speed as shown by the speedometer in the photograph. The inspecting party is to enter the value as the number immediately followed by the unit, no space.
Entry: 17.5mph
